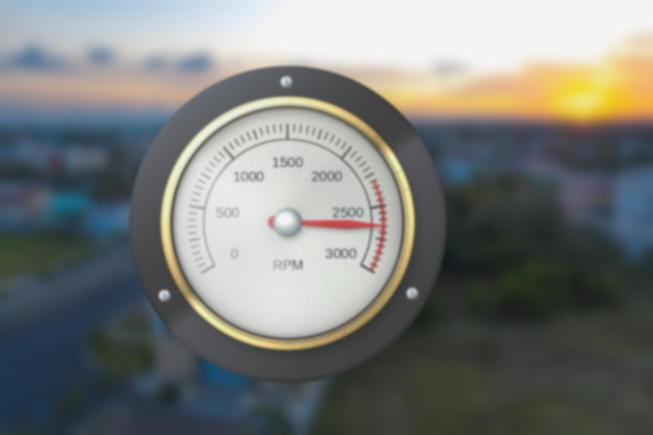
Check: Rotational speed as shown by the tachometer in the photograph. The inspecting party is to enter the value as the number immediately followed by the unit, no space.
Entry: 2650rpm
